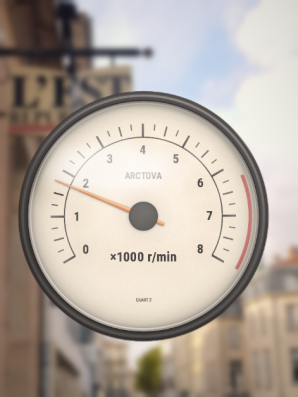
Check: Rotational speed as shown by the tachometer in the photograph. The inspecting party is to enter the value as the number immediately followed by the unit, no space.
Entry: 1750rpm
